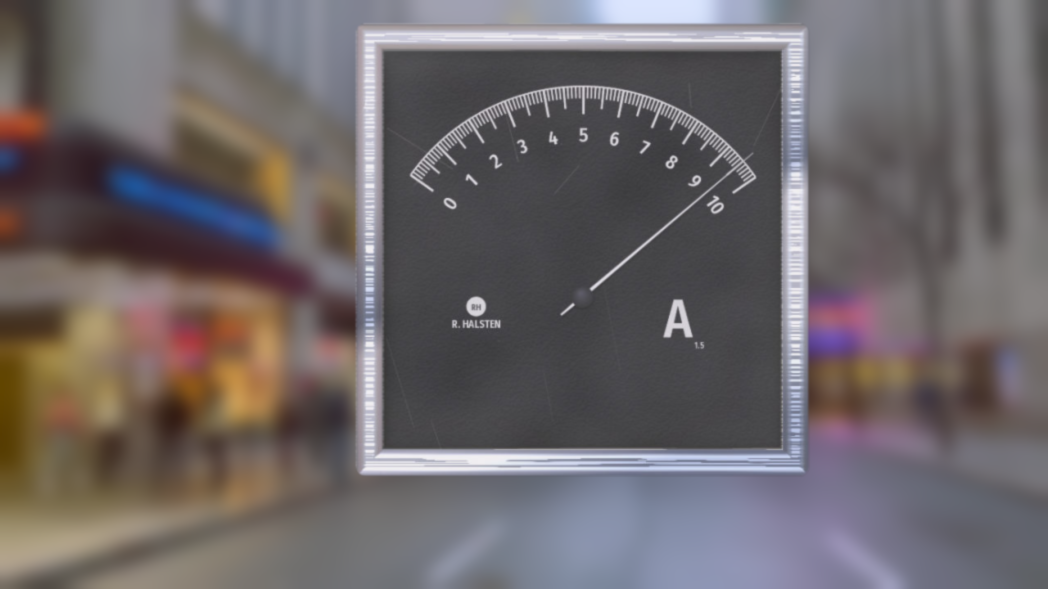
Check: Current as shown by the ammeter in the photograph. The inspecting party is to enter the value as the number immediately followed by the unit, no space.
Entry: 9.5A
